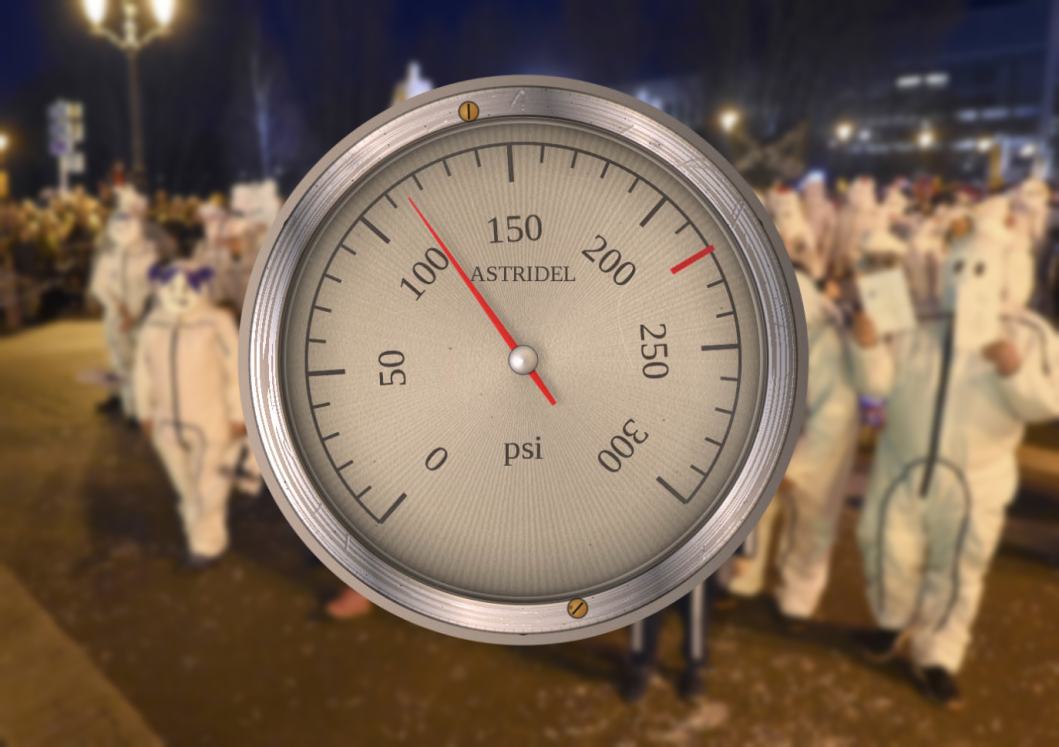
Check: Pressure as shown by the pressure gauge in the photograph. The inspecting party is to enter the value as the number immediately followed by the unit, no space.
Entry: 115psi
